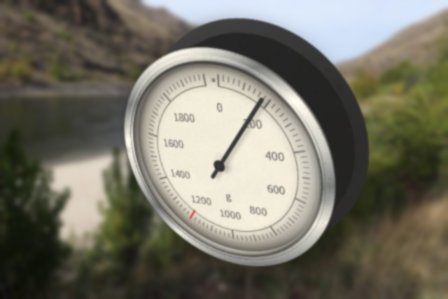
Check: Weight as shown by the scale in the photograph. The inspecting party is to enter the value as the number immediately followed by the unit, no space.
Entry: 180g
